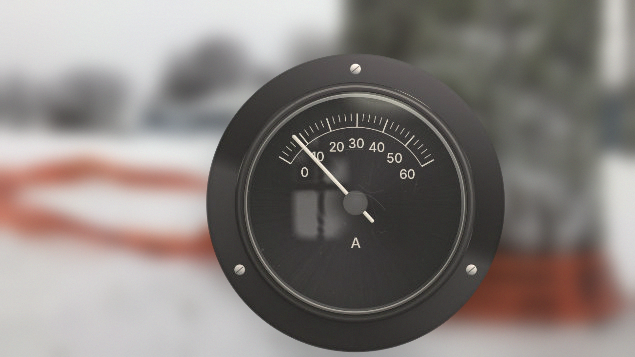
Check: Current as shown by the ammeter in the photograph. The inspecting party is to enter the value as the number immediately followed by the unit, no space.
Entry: 8A
